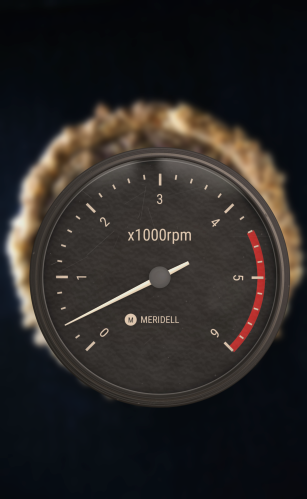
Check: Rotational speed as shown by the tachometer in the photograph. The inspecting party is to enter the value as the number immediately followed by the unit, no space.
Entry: 400rpm
